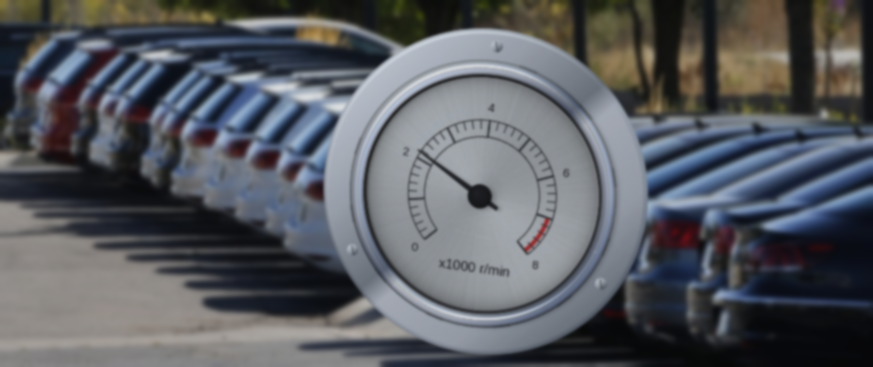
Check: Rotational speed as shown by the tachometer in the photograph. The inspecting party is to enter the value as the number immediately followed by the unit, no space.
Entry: 2200rpm
